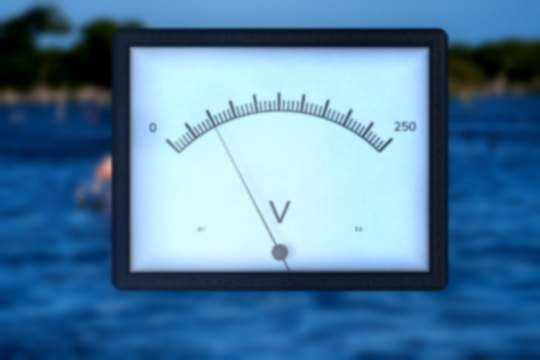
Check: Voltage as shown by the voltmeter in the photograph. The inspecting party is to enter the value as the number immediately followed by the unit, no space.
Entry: 50V
